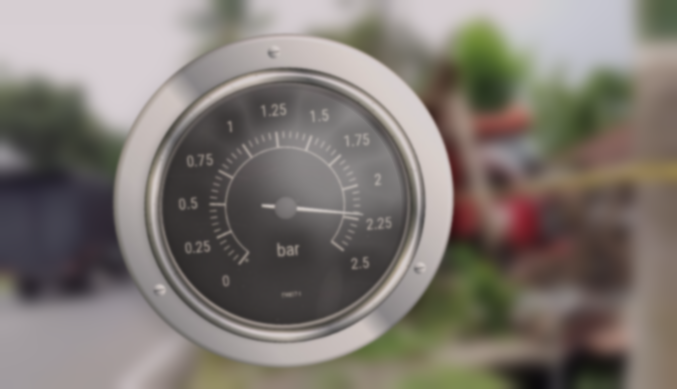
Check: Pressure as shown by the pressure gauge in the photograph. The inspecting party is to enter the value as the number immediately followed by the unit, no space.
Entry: 2.2bar
